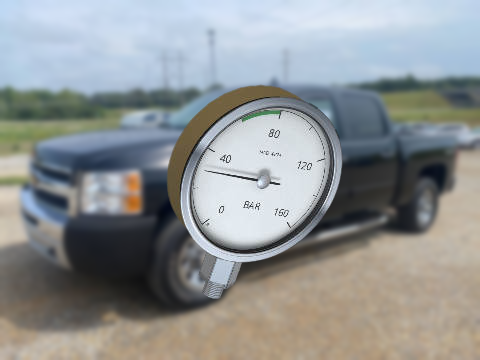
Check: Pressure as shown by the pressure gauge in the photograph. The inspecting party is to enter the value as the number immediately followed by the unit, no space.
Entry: 30bar
